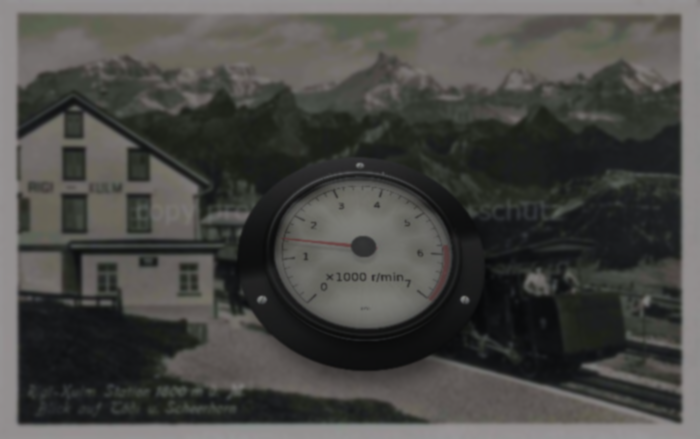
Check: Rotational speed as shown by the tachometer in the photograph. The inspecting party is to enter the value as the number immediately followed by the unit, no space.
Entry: 1400rpm
